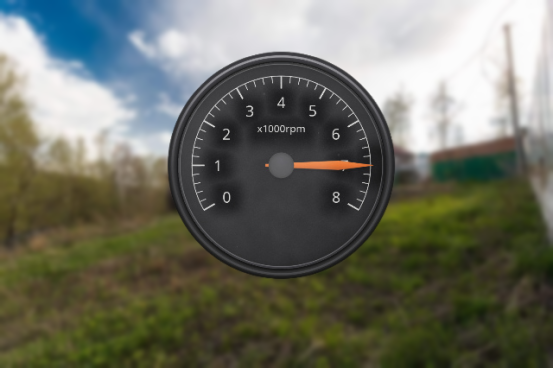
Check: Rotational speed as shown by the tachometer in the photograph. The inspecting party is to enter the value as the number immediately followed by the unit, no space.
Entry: 7000rpm
